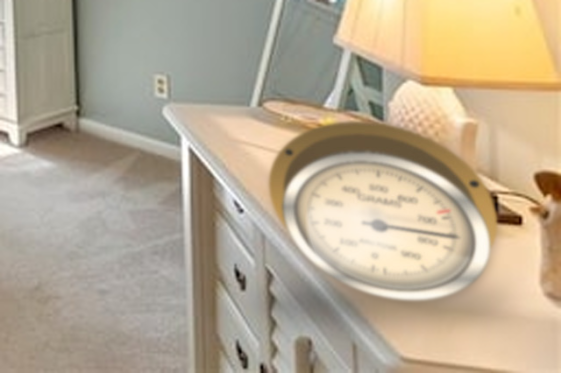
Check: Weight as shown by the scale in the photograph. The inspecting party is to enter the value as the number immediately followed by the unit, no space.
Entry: 750g
